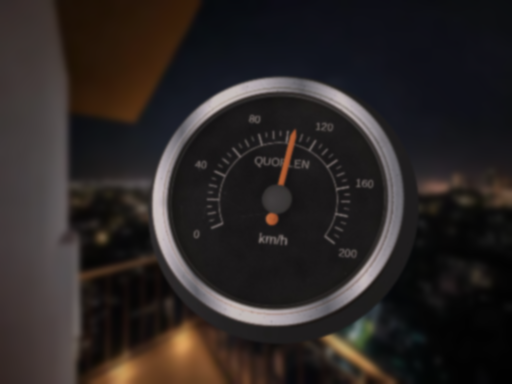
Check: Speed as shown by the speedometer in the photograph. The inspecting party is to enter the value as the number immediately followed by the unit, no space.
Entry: 105km/h
